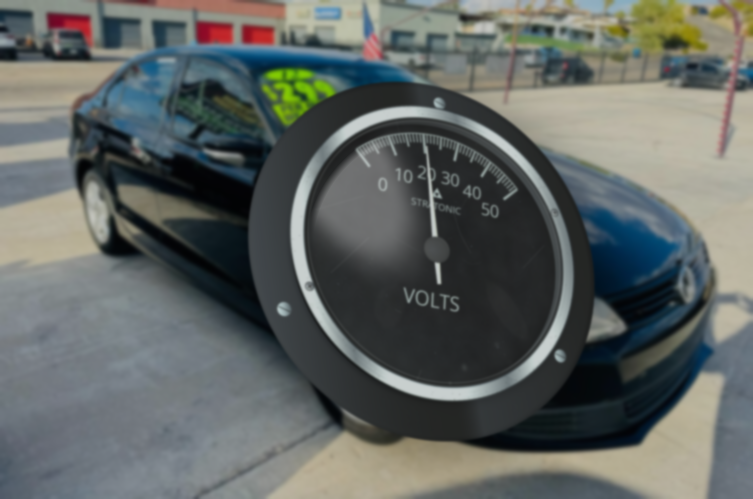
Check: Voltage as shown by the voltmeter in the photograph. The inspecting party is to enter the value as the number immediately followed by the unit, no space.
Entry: 20V
